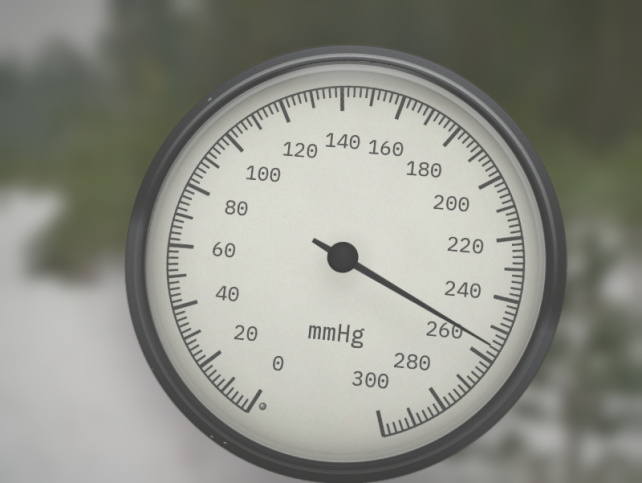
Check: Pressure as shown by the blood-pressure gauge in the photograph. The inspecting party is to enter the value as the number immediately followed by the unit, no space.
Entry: 256mmHg
